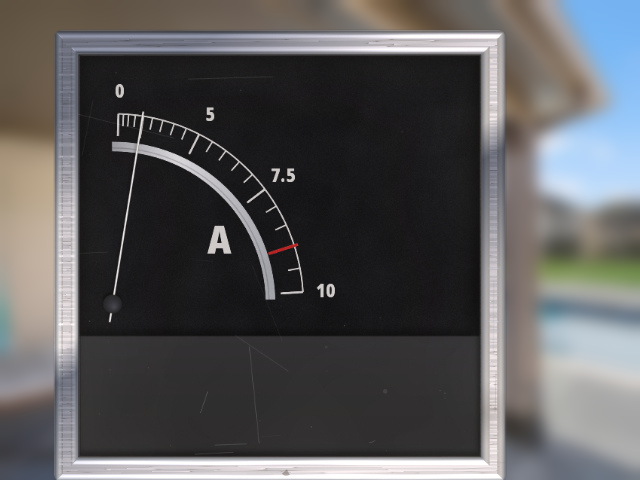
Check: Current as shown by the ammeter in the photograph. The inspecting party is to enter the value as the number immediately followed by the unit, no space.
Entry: 2.5A
